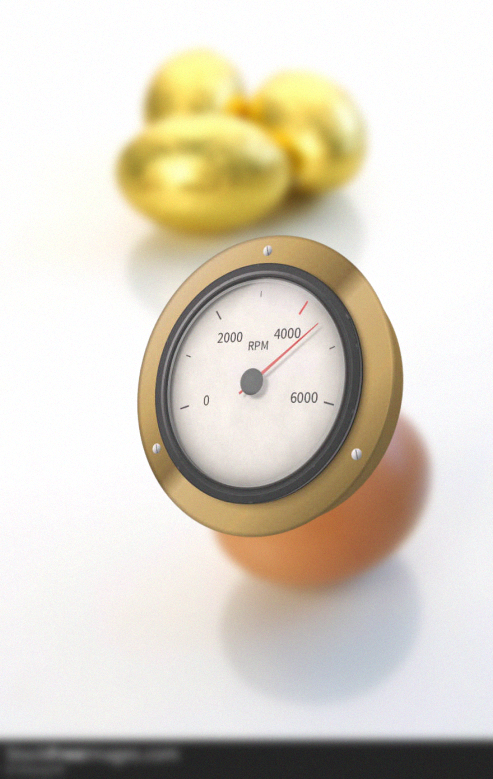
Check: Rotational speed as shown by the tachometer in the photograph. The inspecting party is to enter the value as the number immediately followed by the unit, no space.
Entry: 4500rpm
